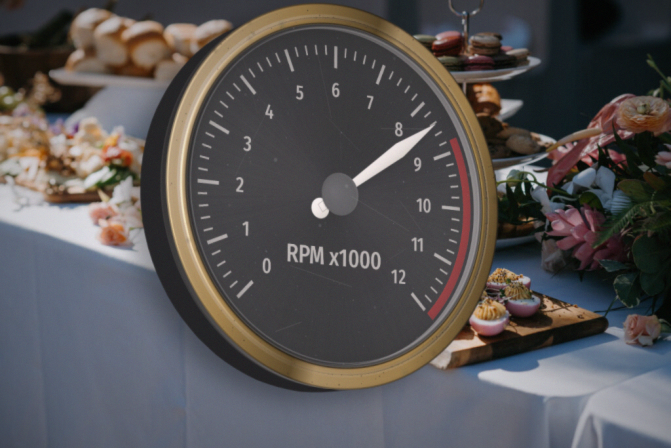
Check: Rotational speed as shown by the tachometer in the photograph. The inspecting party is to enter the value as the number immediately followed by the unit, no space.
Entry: 8400rpm
